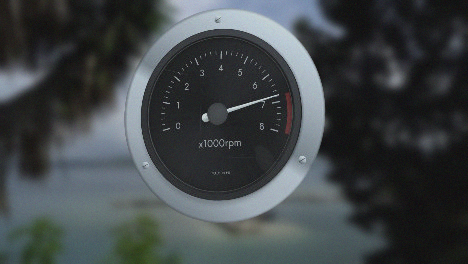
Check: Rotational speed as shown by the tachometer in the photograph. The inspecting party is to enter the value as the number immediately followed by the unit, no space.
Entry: 6800rpm
